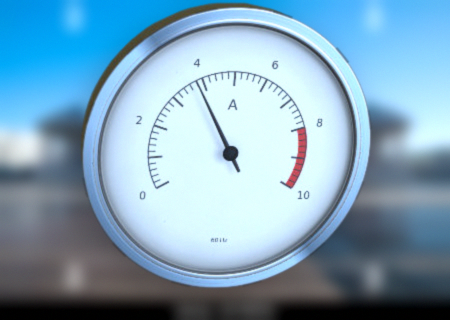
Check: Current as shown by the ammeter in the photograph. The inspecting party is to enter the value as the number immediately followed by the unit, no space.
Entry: 3.8A
